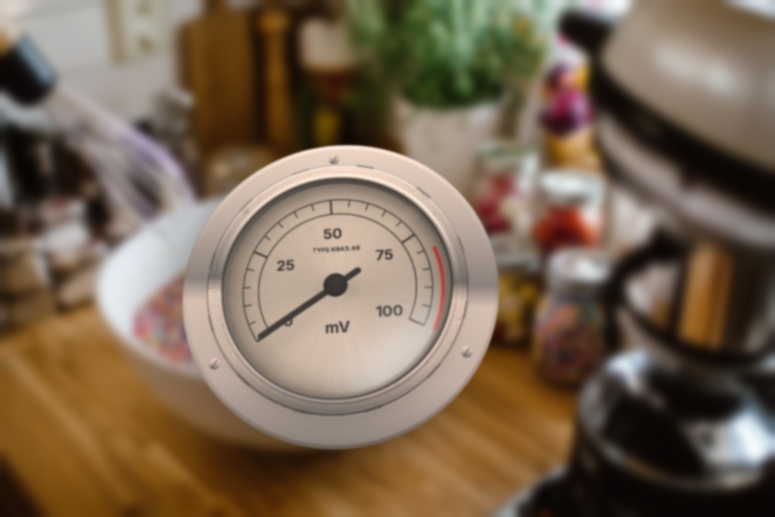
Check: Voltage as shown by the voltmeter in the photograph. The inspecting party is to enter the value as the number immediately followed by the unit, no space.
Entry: 0mV
